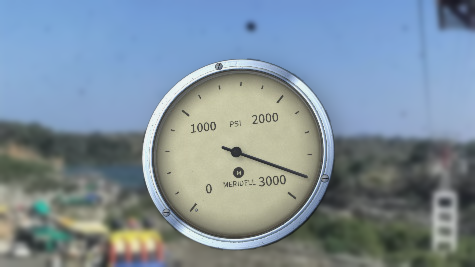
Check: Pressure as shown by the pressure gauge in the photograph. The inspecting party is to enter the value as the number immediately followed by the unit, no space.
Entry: 2800psi
